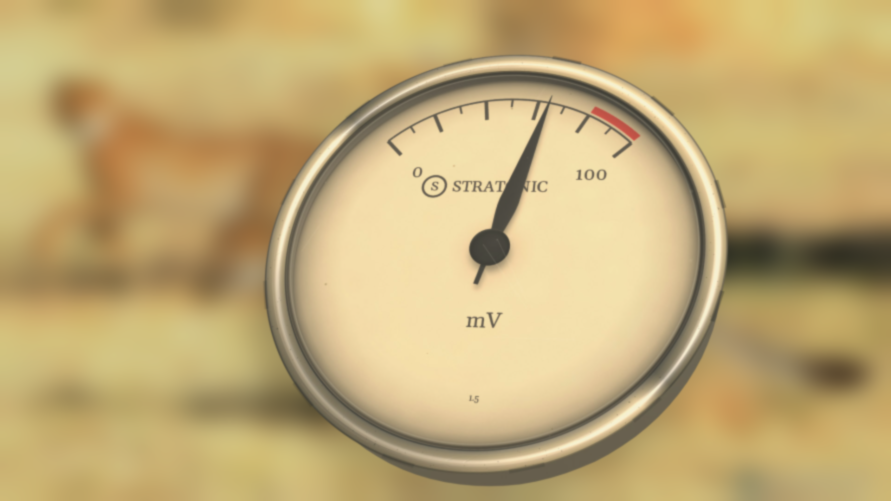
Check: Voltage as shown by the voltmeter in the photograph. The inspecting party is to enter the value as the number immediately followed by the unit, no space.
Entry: 65mV
